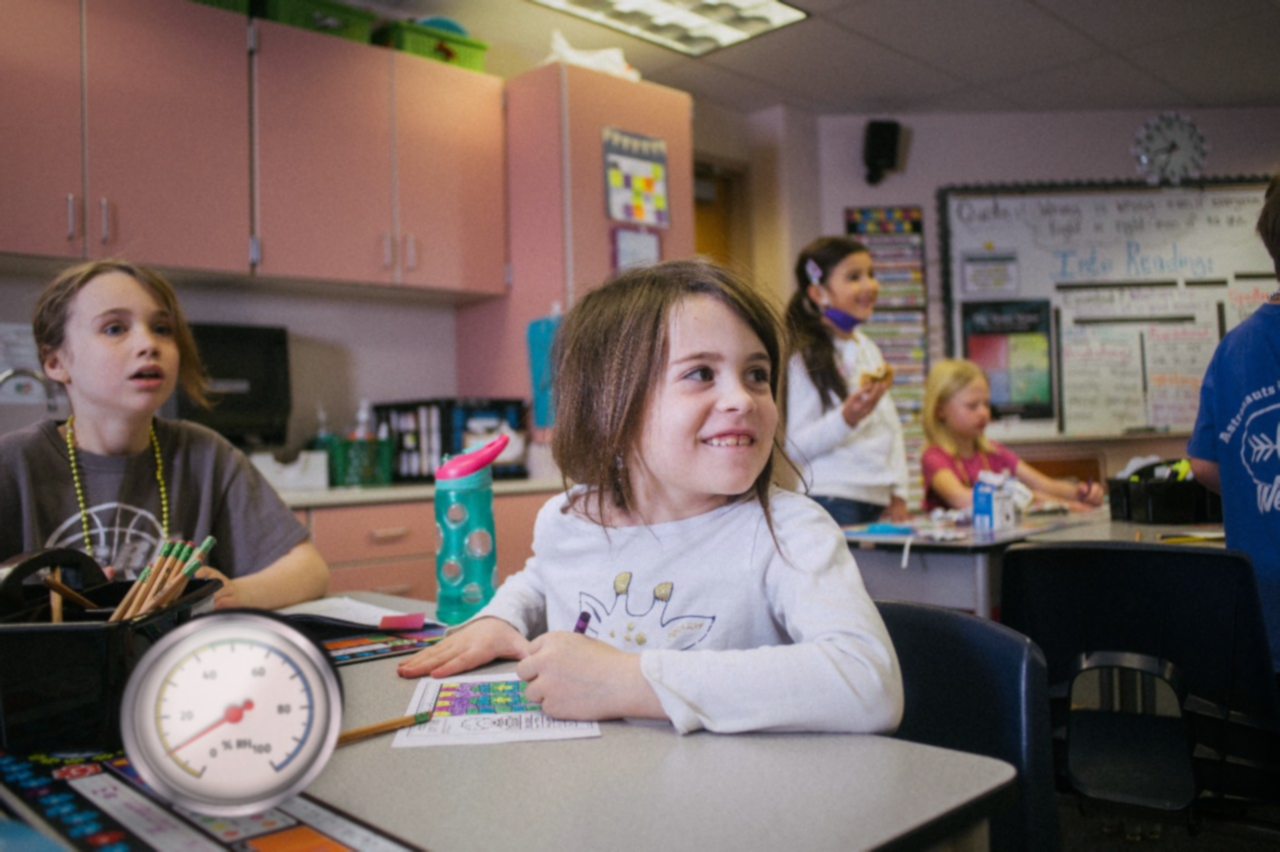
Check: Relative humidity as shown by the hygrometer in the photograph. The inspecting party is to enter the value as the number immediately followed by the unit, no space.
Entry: 10%
